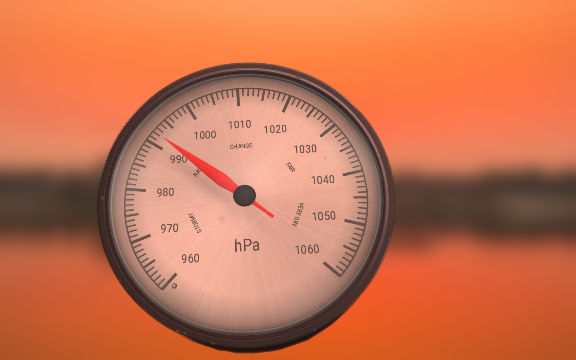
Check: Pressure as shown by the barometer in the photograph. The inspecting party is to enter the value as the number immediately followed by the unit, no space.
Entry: 992hPa
